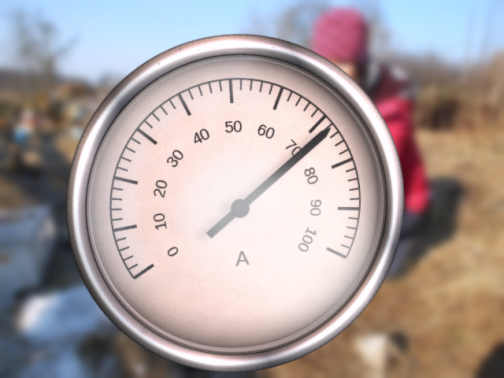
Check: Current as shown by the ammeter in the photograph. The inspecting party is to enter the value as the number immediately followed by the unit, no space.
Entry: 72A
